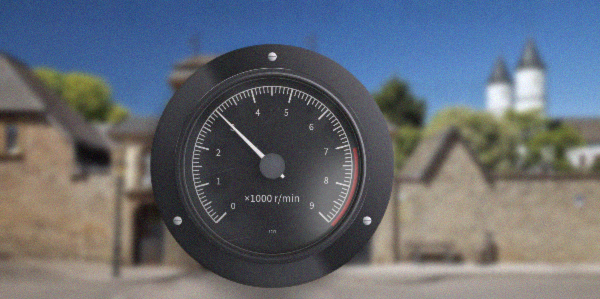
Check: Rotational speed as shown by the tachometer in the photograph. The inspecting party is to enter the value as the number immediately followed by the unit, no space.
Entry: 3000rpm
